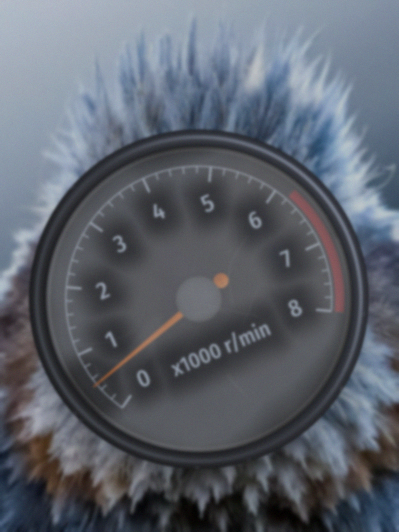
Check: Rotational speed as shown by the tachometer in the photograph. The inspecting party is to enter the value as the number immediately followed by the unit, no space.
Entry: 500rpm
